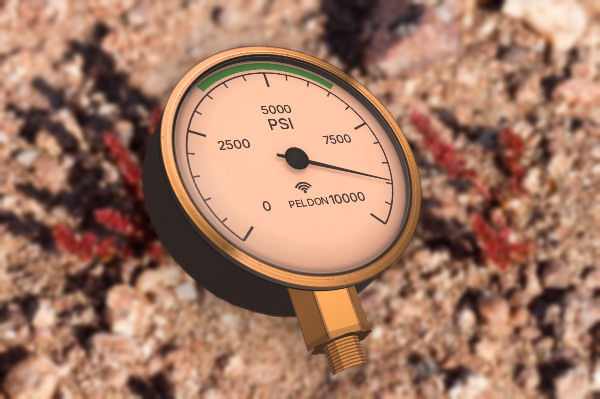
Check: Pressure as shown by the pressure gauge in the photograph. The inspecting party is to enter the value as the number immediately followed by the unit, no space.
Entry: 9000psi
